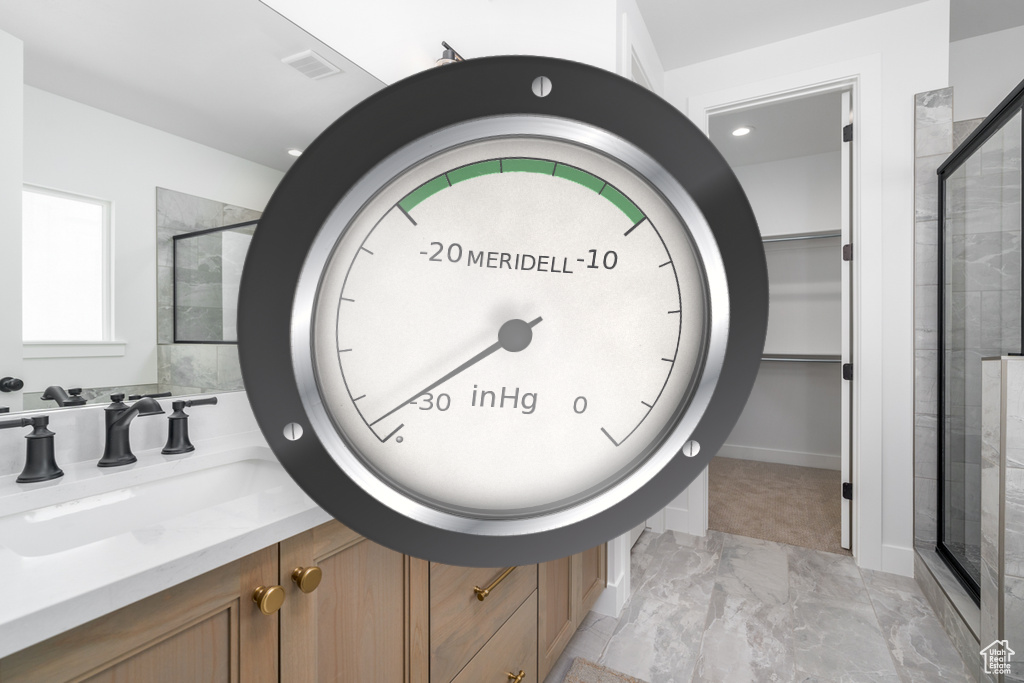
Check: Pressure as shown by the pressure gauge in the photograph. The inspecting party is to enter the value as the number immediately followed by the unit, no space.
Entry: -29inHg
